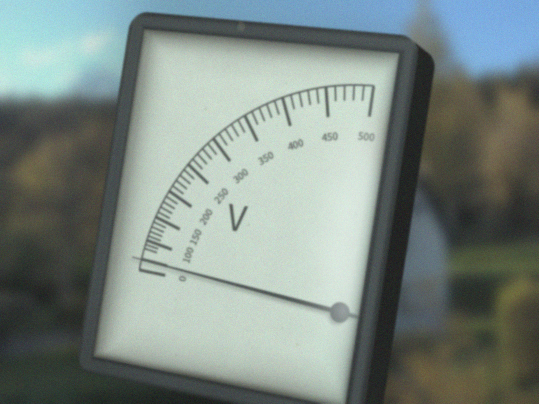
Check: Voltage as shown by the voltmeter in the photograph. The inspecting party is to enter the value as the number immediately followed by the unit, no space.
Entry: 50V
